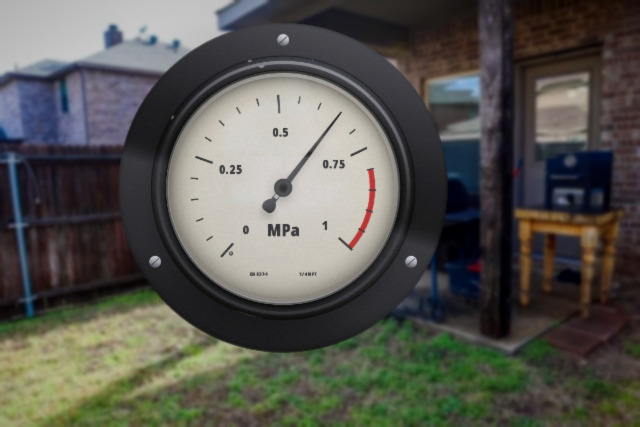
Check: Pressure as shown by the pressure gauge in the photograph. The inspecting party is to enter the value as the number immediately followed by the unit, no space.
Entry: 0.65MPa
